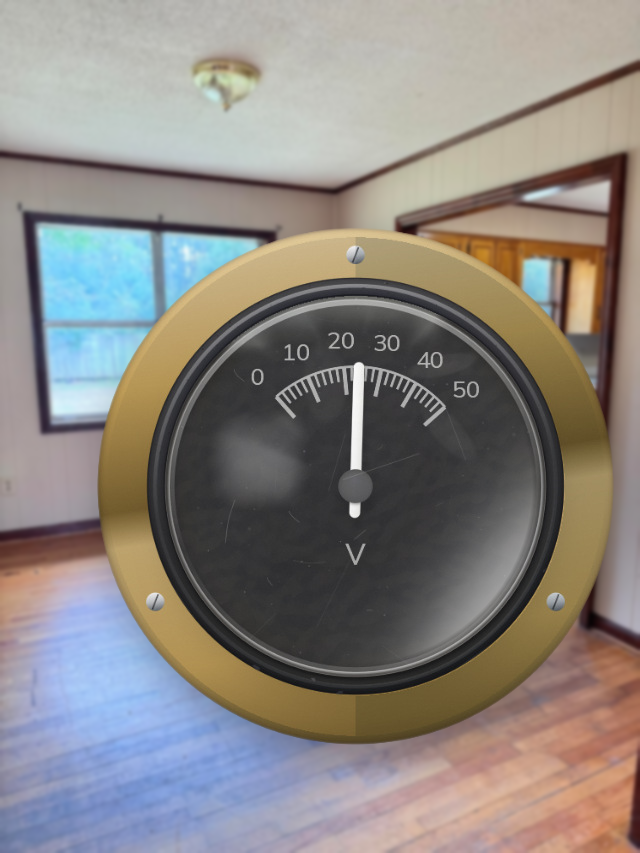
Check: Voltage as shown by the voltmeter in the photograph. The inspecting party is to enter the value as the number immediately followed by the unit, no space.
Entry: 24V
